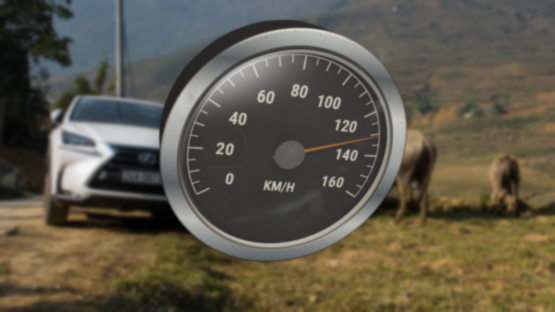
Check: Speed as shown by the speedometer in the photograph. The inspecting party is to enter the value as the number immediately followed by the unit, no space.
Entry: 130km/h
